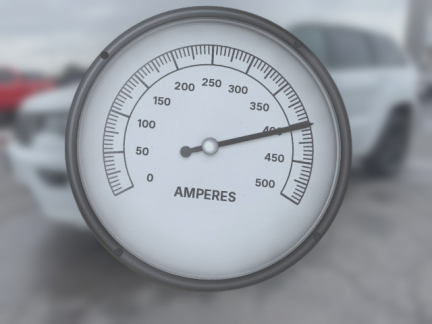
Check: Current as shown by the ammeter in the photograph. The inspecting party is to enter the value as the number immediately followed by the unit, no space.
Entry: 405A
